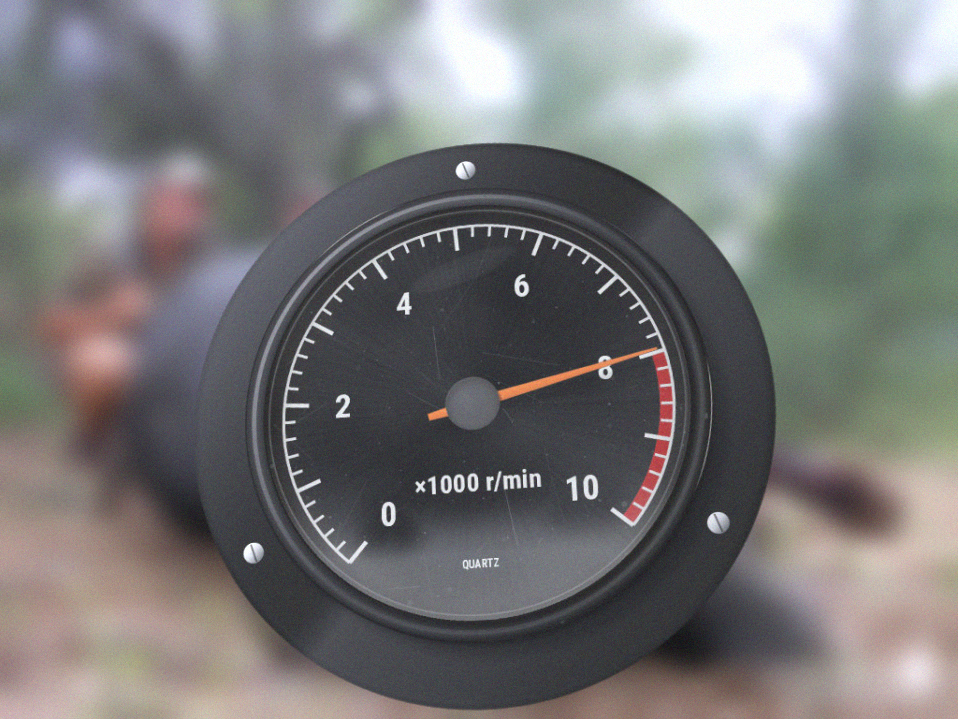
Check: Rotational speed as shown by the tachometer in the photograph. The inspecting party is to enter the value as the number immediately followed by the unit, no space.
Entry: 8000rpm
